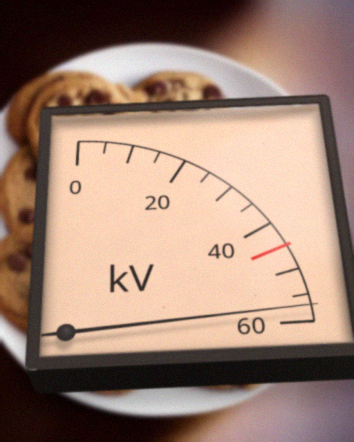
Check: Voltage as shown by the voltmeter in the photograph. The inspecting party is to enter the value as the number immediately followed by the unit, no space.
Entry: 57.5kV
